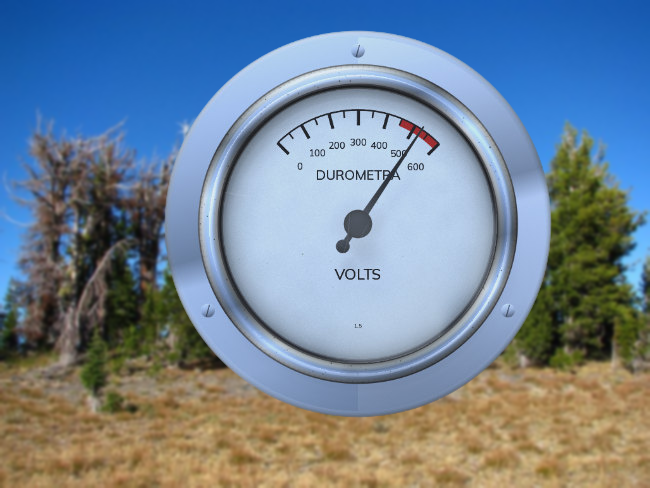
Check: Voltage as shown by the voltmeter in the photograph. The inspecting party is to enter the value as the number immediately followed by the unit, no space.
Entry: 525V
